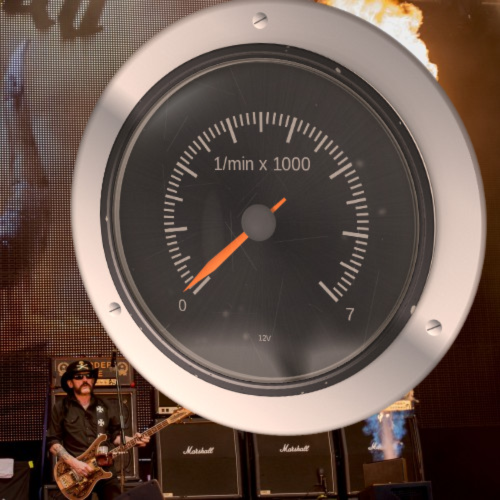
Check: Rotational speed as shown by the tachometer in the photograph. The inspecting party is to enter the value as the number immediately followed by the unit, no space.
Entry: 100rpm
